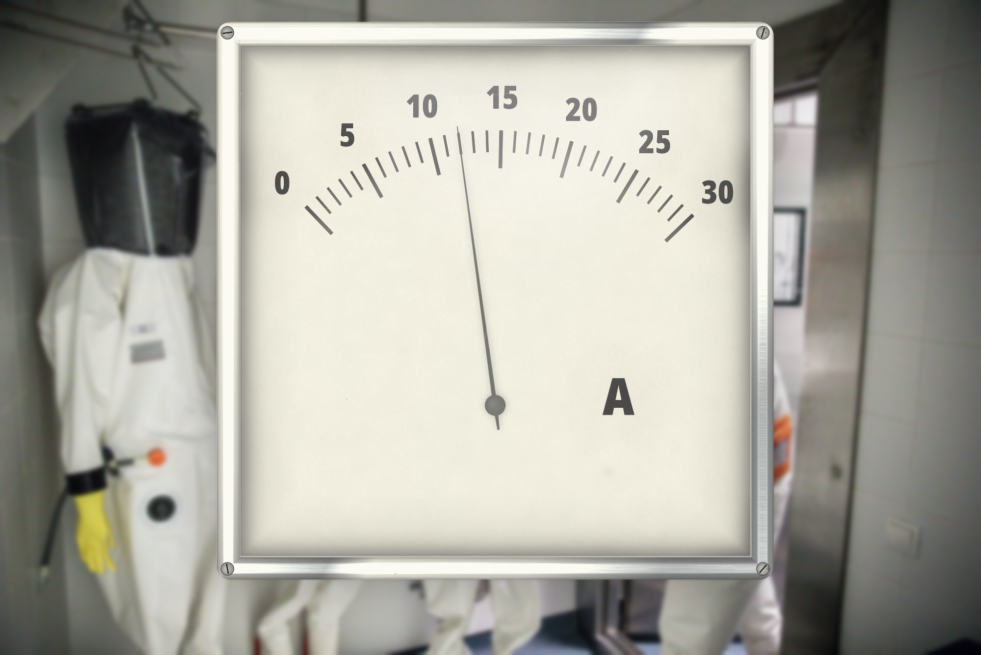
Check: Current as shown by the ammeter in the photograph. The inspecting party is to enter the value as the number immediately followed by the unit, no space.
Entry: 12A
